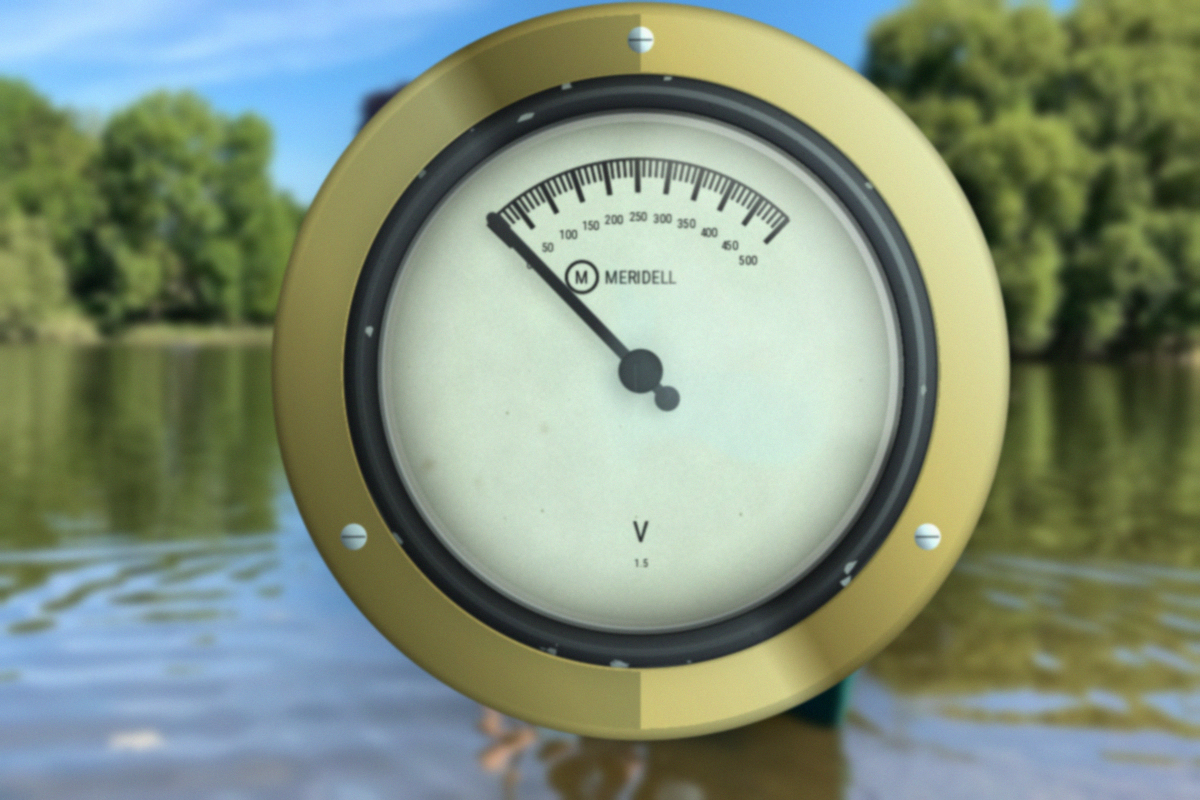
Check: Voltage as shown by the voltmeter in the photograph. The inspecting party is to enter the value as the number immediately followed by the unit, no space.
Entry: 10V
